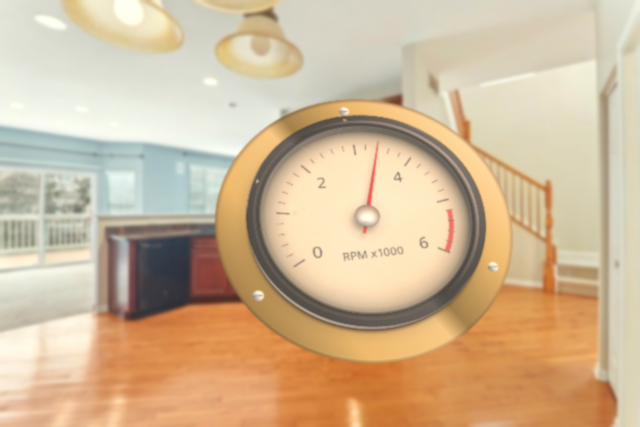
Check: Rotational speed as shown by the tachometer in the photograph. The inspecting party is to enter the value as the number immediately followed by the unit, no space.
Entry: 3400rpm
